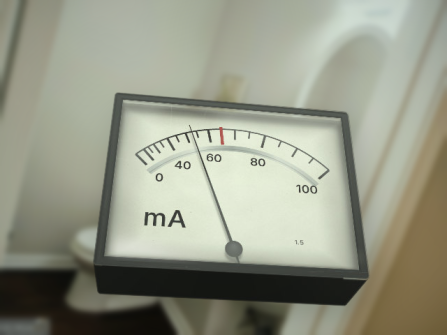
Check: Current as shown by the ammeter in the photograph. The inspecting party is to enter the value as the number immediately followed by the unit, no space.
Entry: 52.5mA
